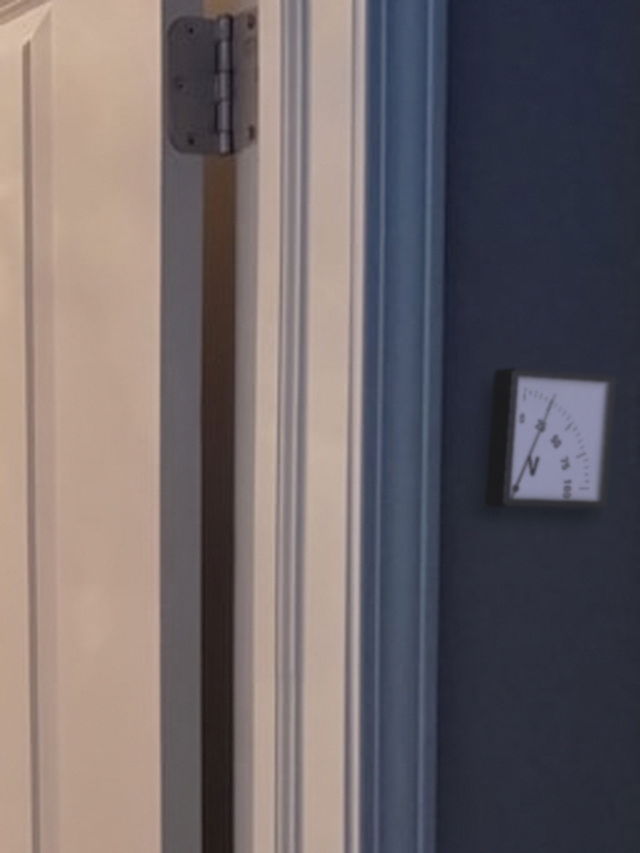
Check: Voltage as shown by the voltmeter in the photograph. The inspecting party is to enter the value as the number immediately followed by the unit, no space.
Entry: 25V
